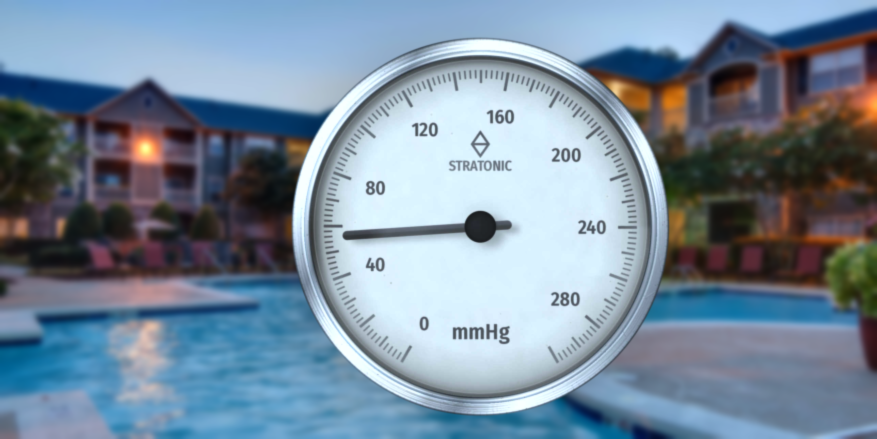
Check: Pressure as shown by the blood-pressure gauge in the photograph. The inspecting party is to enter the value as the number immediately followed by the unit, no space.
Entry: 56mmHg
